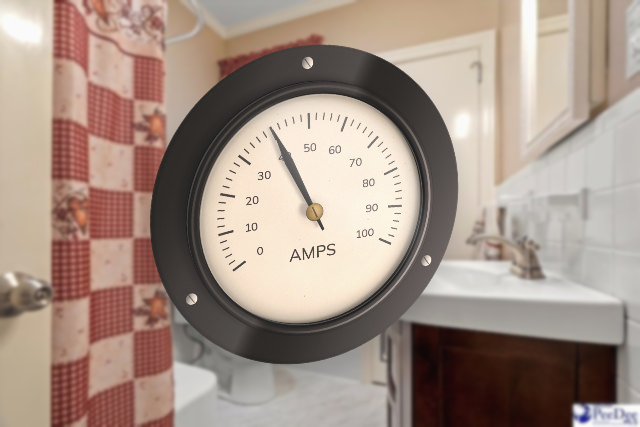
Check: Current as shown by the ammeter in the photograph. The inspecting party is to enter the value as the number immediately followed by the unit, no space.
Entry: 40A
